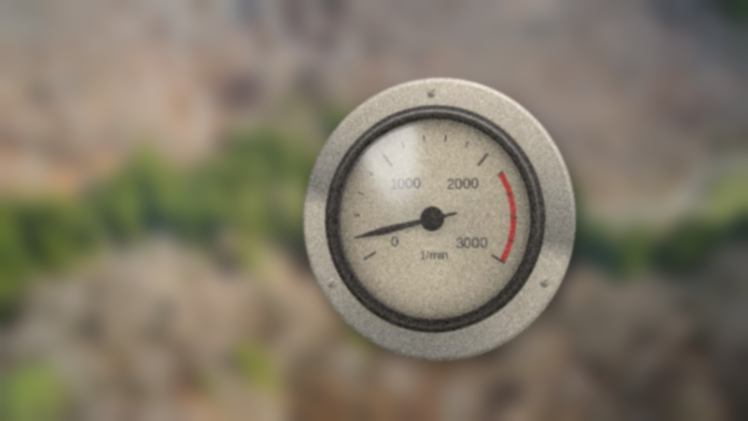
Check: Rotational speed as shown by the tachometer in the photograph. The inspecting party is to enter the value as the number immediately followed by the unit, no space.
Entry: 200rpm
